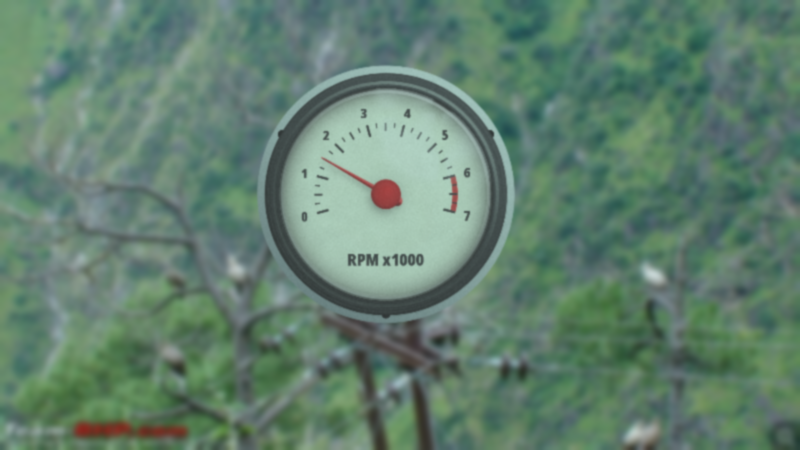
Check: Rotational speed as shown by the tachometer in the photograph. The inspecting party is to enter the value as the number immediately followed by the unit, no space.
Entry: 1500rpm
